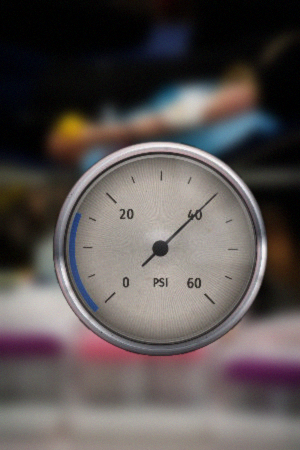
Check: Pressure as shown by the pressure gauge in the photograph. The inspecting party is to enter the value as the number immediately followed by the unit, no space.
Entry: 40psi
